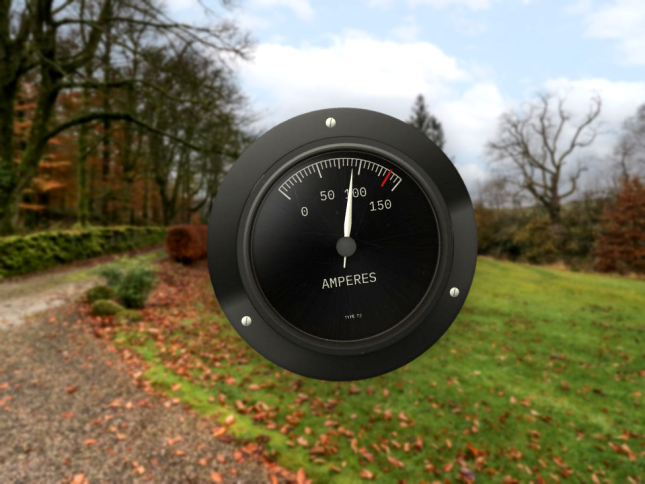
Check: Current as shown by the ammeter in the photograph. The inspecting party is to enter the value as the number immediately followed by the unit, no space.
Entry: 90A
